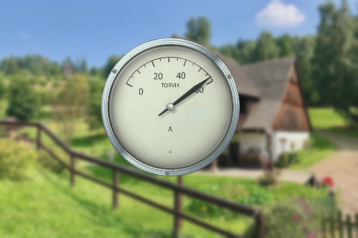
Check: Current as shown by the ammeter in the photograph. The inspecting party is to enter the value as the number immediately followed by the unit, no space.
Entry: 57.5A
